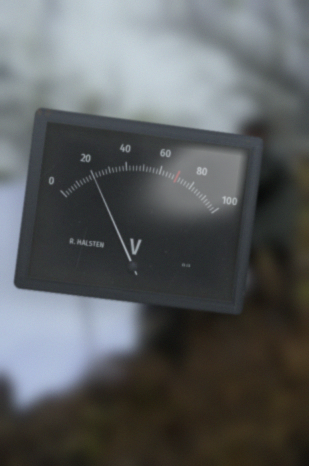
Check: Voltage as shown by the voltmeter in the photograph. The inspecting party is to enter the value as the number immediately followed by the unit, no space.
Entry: 20V
